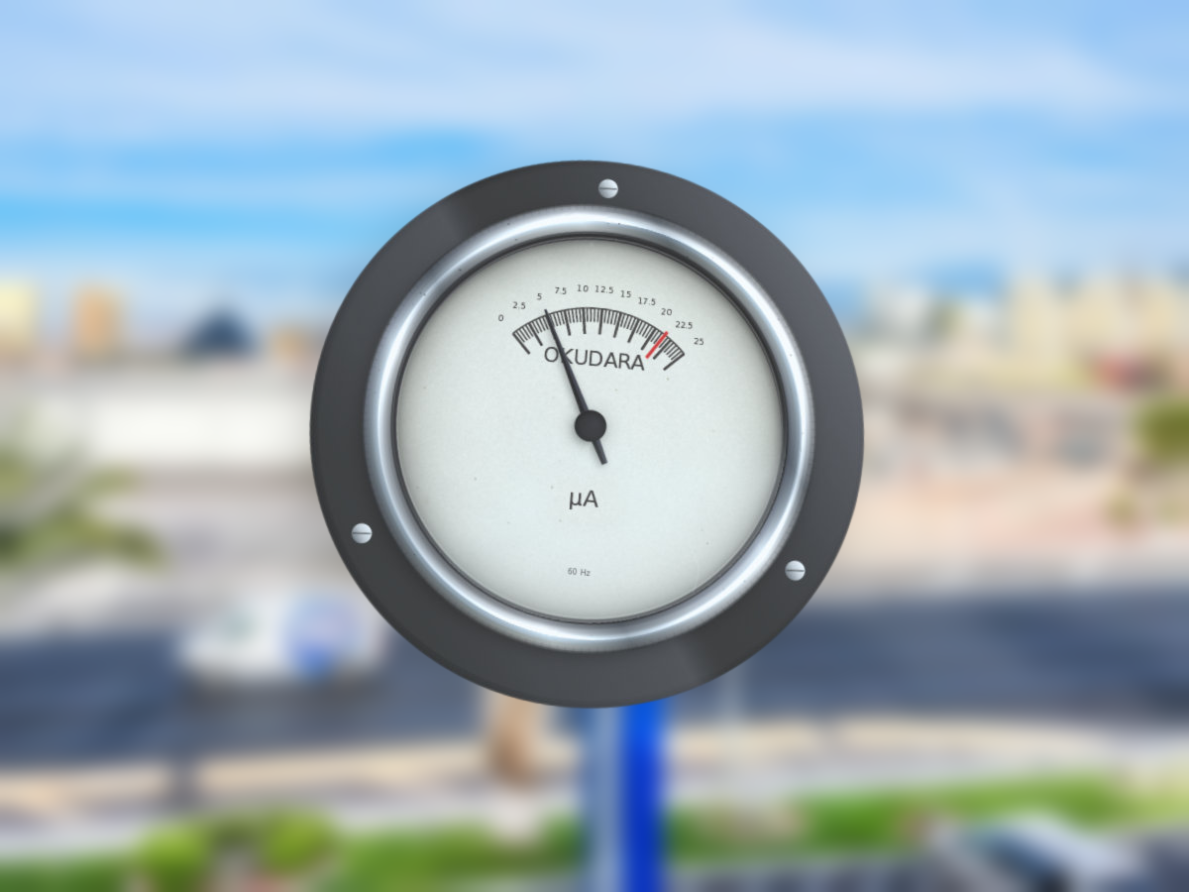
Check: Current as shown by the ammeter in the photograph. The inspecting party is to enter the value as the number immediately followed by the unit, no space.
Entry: 5µA
